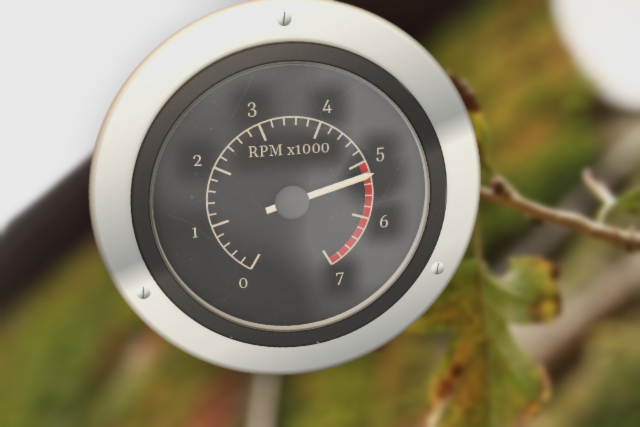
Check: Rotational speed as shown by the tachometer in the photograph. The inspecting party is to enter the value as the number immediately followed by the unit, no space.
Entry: 5200rpm
